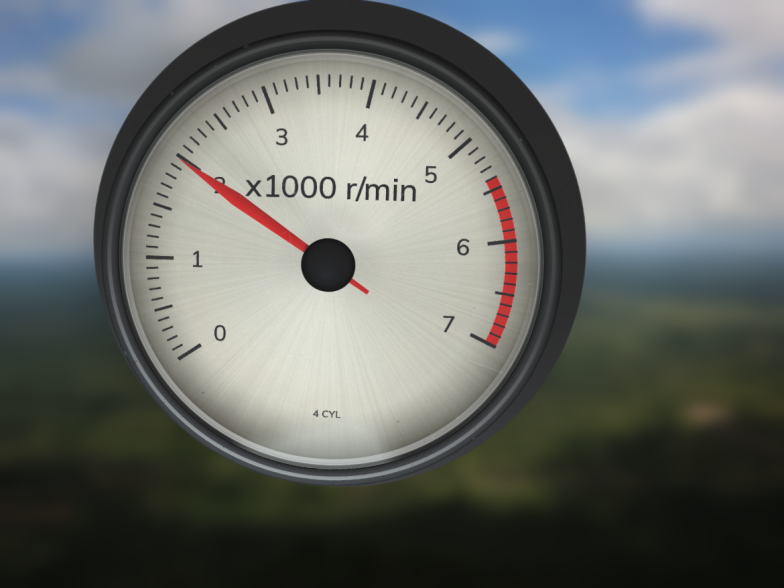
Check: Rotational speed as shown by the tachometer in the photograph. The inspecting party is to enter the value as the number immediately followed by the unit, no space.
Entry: 2000rpm
